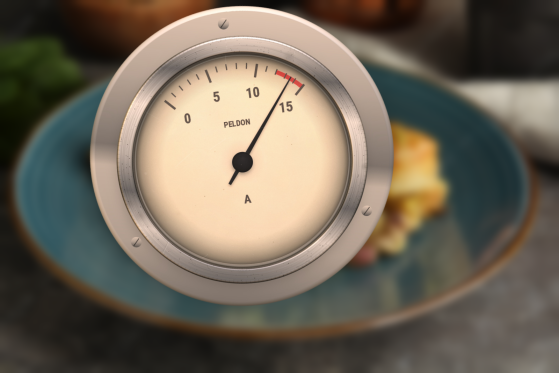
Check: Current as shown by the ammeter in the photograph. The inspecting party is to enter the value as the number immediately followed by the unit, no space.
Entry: 13.5A
